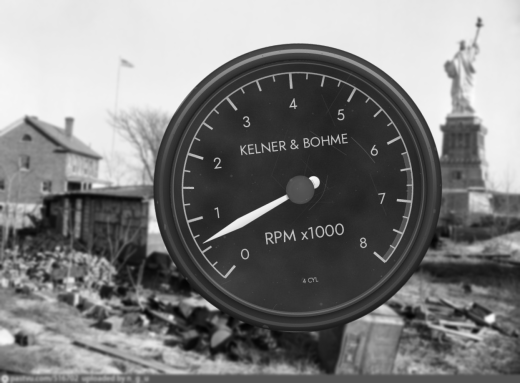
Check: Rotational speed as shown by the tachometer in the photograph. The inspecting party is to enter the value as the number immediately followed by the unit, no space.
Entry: 625rpm
